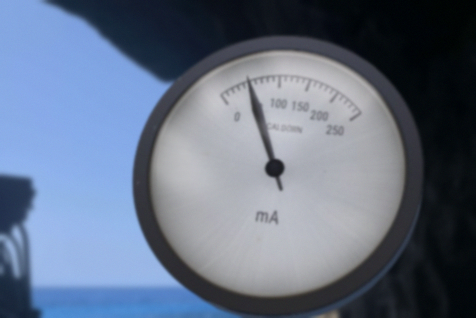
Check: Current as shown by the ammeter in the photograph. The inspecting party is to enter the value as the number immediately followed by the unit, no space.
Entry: 50mA
